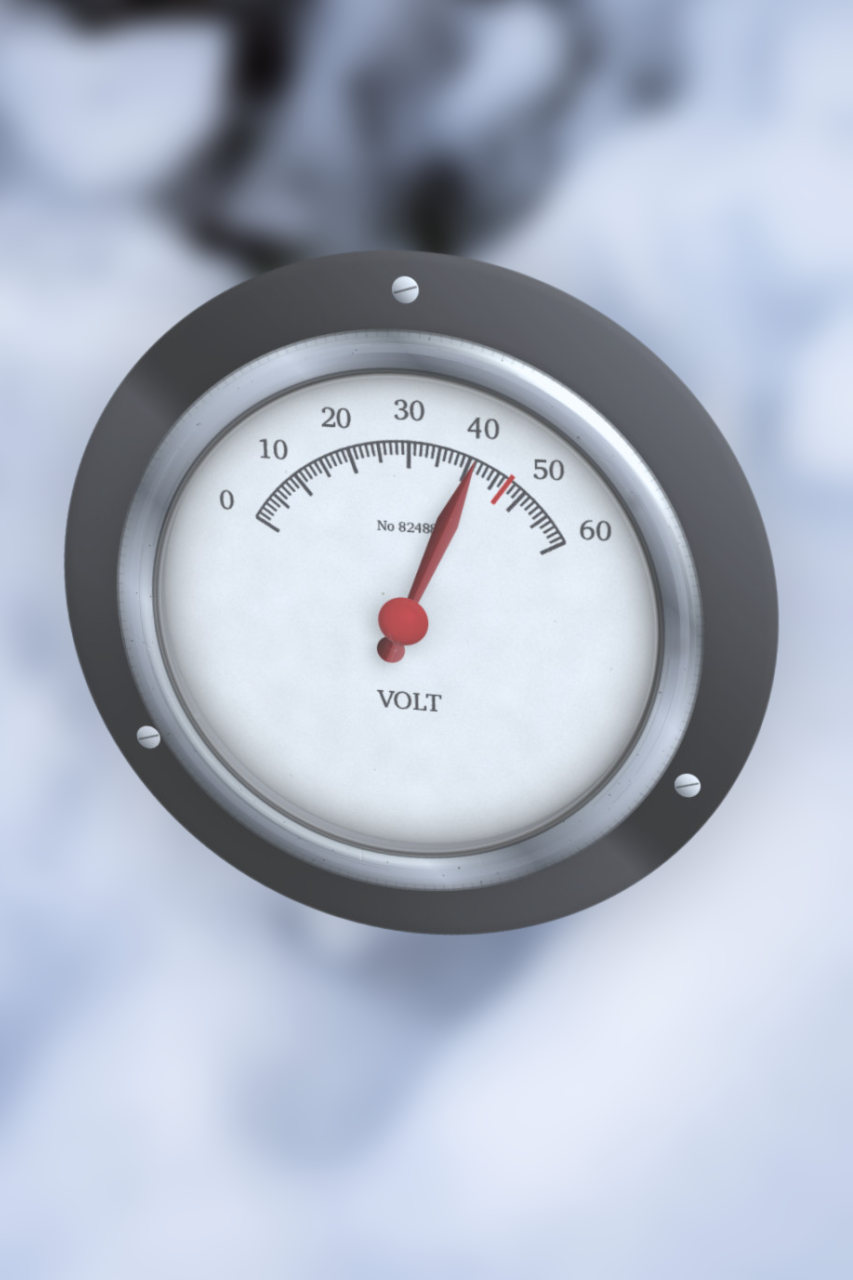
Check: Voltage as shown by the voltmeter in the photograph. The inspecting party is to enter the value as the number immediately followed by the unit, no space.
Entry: 41V
